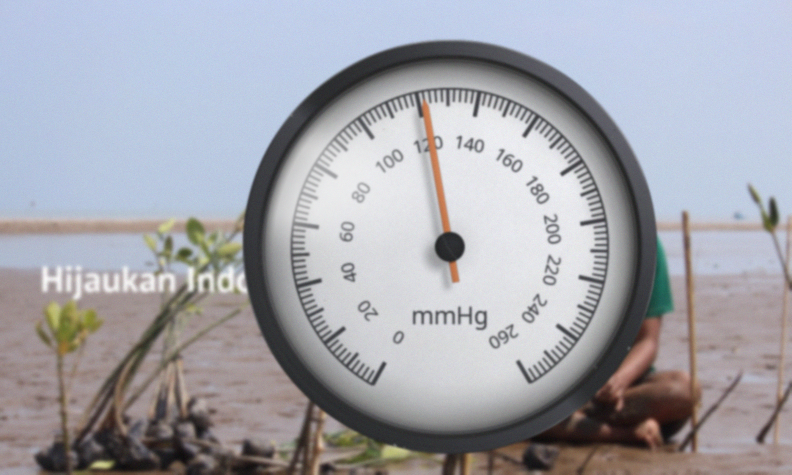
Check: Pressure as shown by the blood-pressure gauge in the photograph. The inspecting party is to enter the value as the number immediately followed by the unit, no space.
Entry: 122mmHg
